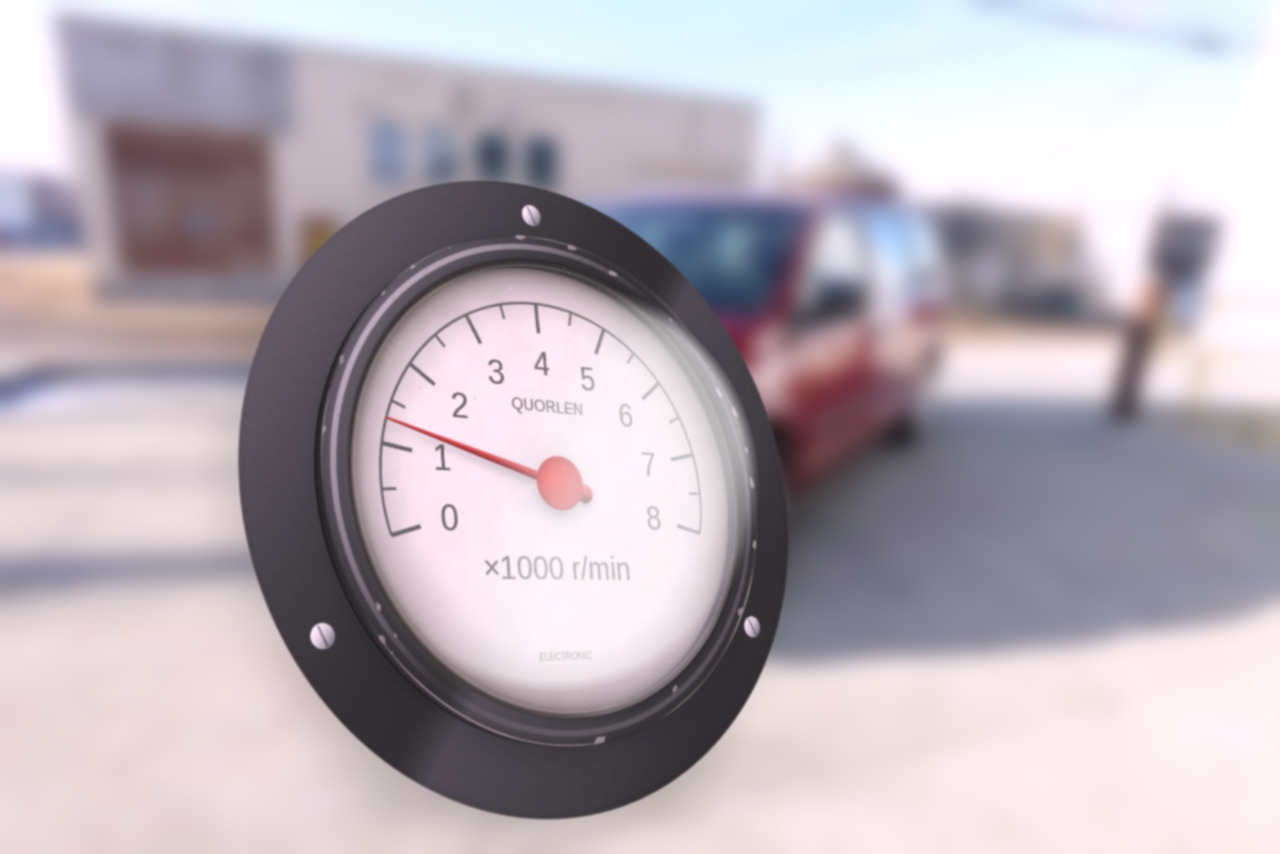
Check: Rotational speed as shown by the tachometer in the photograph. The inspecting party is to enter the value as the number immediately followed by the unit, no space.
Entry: 1250rpm
